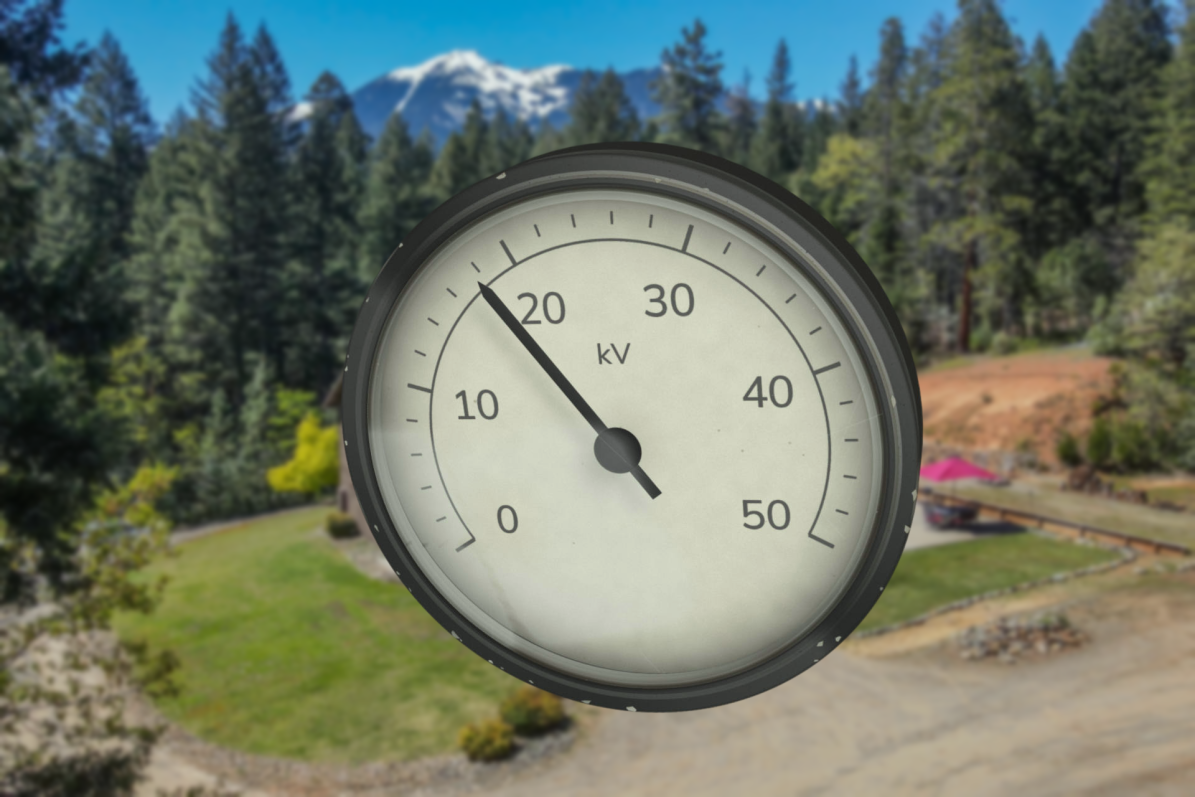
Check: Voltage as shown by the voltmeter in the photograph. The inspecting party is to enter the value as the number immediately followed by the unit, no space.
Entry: 18kV
